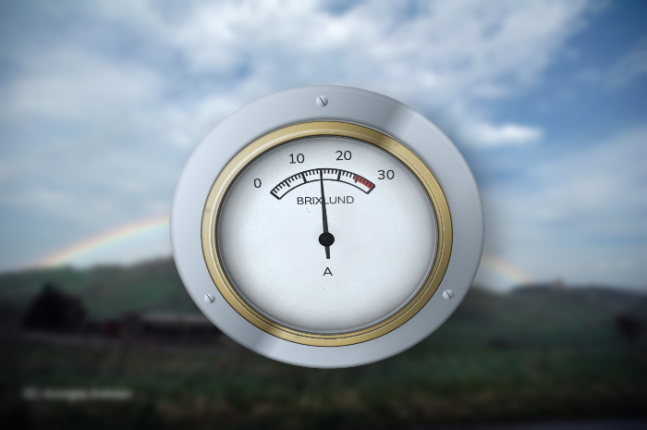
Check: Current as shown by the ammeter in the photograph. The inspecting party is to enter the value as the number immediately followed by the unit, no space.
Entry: 15A
